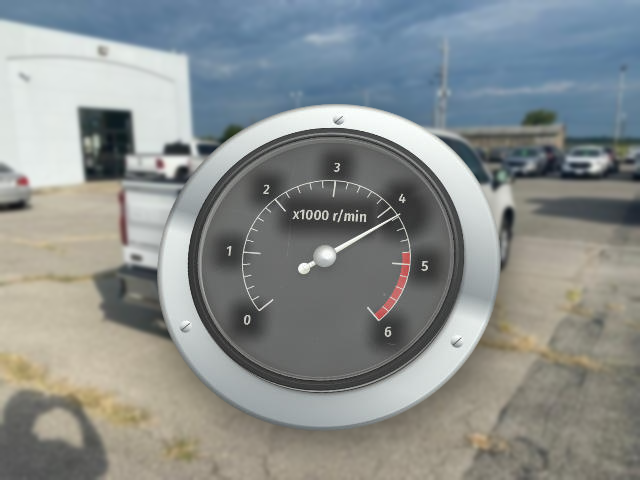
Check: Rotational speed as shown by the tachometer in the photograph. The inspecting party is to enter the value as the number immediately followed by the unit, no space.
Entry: 4200rpm
